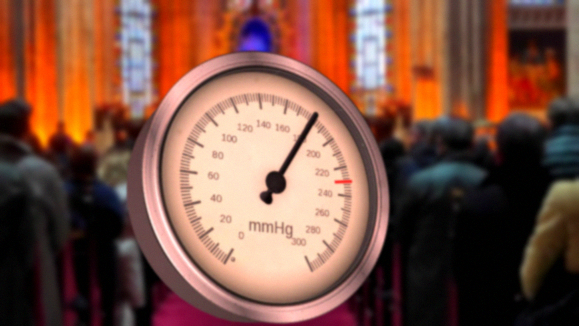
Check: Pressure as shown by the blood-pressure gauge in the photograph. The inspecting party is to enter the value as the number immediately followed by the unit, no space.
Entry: 180mmHg
